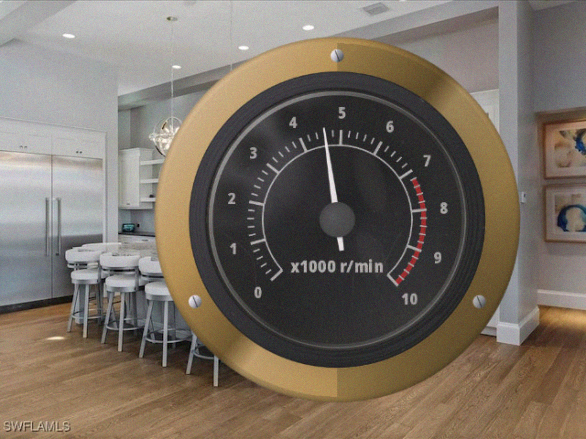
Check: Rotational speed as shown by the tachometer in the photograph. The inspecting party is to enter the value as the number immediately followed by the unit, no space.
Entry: 4600rpm
